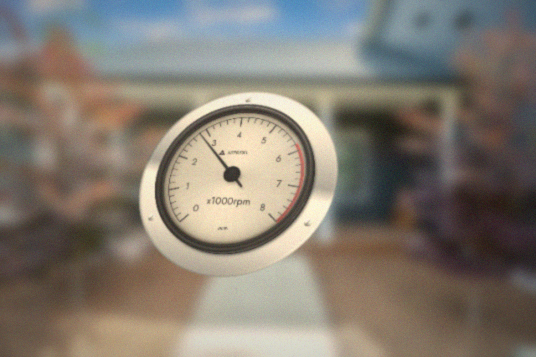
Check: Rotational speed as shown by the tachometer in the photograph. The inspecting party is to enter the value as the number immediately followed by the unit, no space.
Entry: 2800rpm
